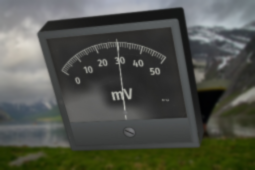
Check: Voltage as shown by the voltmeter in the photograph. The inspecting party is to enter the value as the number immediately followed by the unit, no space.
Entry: 30mV
